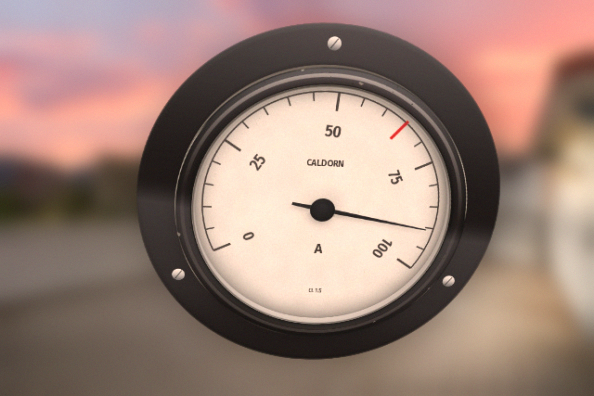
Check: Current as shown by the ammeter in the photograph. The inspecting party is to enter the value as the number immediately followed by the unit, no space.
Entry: 90A
